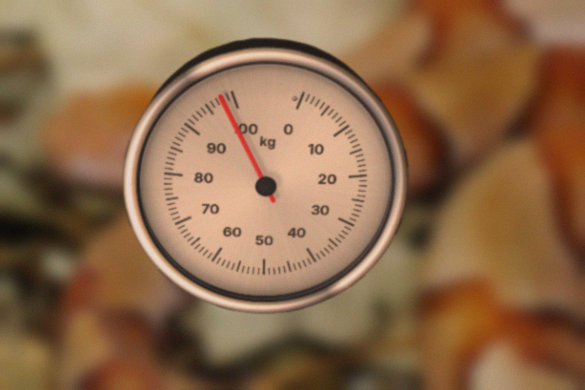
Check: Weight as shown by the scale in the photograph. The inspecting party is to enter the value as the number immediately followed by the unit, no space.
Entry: 98kg
